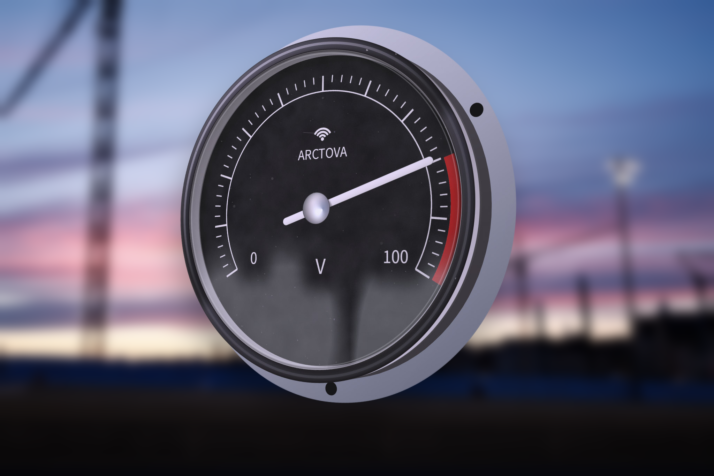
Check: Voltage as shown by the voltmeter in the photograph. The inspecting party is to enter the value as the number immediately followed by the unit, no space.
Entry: 80V
